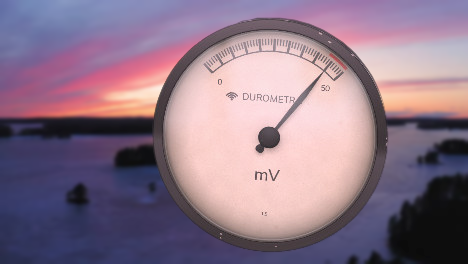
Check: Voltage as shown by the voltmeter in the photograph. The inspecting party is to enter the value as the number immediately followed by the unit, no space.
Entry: 45mV
